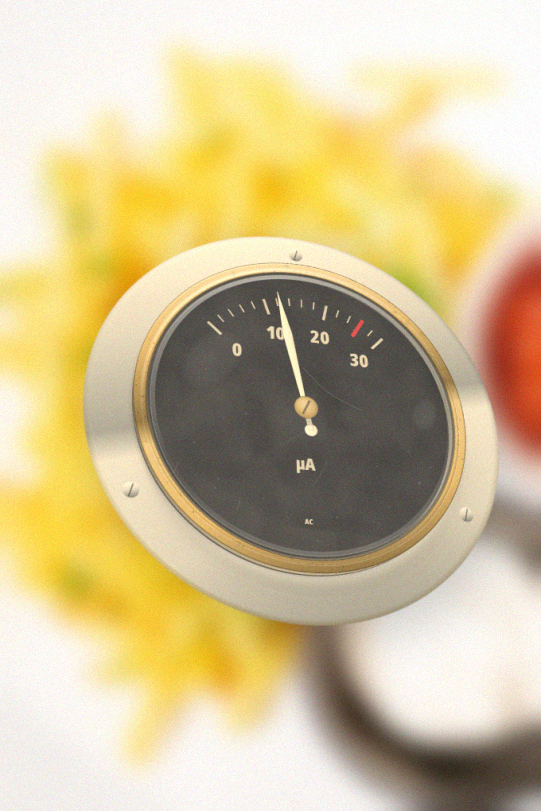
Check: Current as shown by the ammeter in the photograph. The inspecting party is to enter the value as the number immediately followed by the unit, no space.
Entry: 12µA
